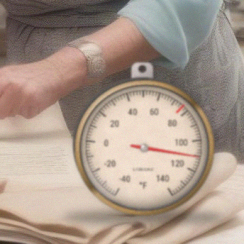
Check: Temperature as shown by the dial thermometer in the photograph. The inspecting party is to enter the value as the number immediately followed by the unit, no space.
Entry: 110°F
